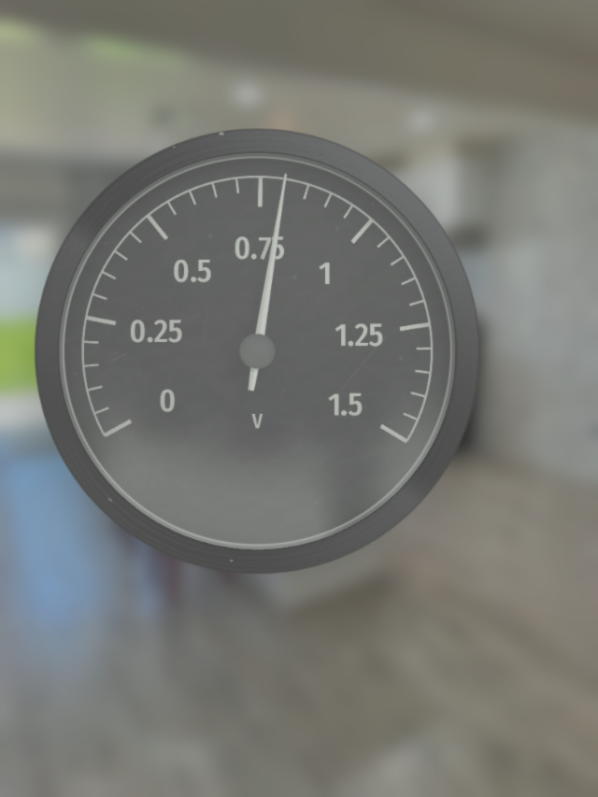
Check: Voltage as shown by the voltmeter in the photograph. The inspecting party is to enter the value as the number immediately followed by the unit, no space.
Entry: 0.8V
